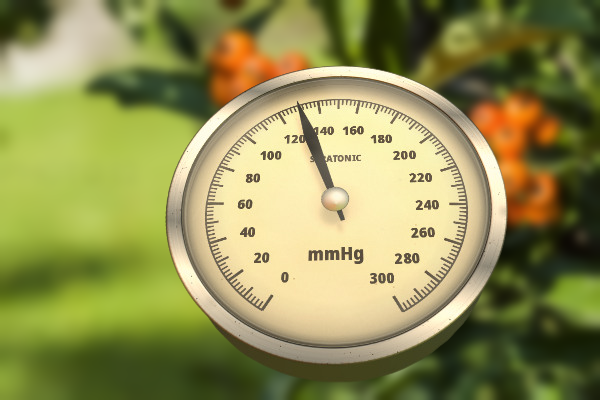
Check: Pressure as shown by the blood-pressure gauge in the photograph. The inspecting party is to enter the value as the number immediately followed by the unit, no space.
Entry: 130mmHg
